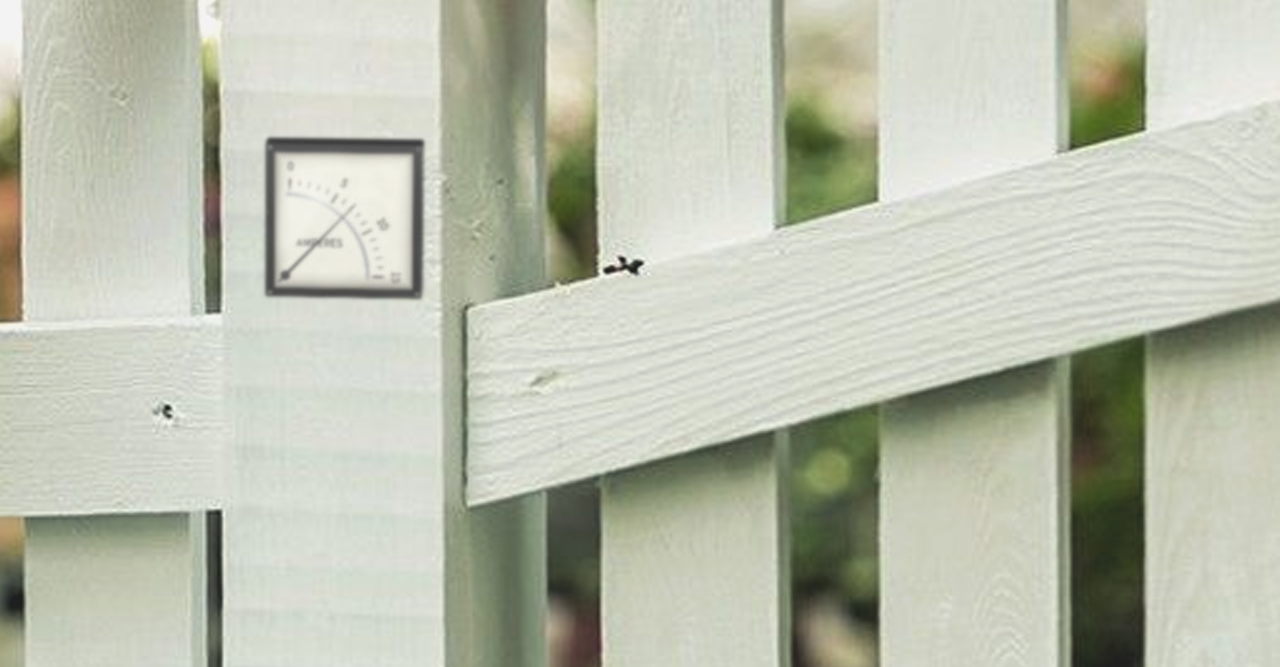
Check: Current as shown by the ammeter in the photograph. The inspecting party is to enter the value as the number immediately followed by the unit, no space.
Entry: 7A
